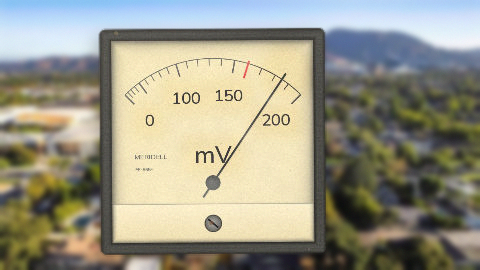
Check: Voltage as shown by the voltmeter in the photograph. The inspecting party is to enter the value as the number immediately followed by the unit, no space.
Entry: 185mV
